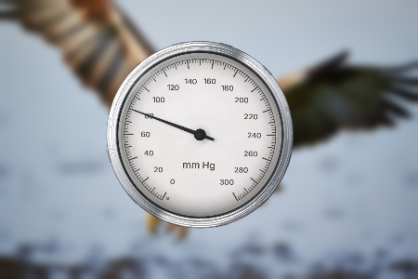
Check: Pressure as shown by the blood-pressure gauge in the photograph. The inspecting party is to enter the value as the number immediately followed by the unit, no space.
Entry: 80mmHg
